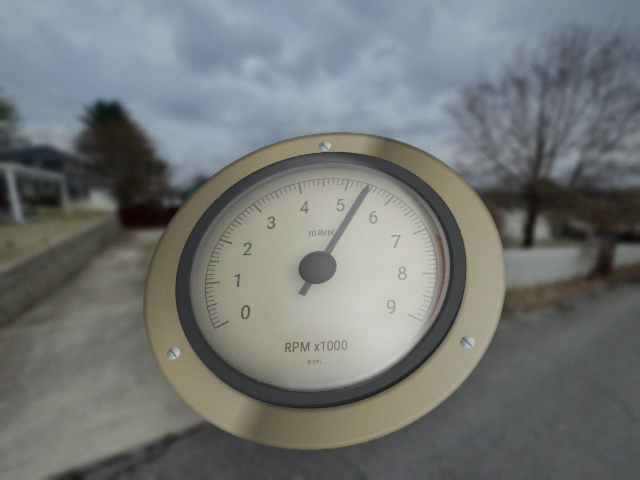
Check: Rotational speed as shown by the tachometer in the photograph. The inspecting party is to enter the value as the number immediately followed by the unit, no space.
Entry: 5500rpm
